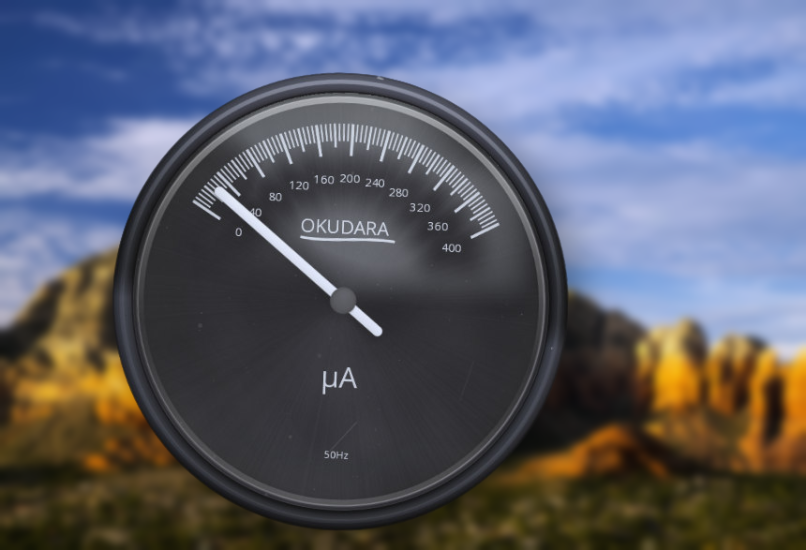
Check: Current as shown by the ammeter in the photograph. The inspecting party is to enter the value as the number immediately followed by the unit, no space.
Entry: 25µA
